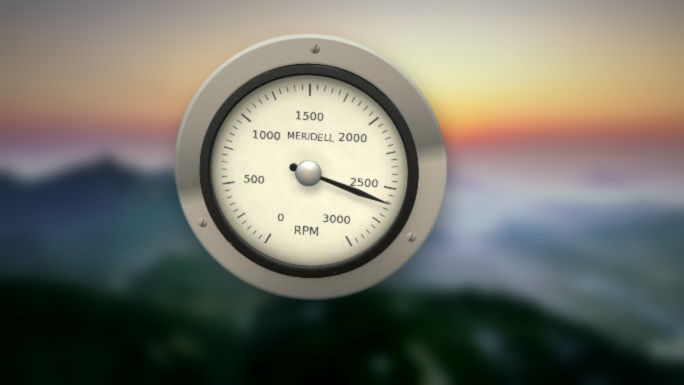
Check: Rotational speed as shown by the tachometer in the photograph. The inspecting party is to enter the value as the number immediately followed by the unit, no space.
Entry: 2600rpm
